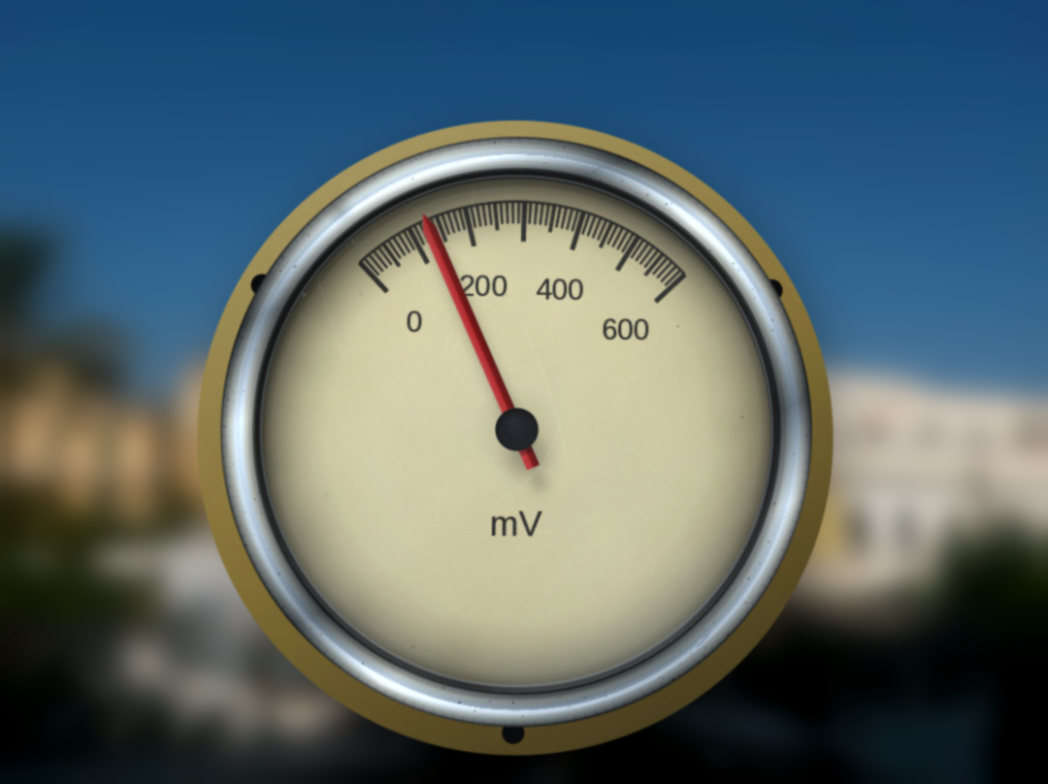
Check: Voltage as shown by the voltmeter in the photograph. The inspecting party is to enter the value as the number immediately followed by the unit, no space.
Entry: 130mV
